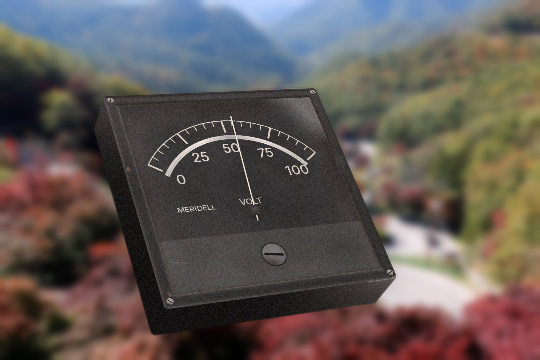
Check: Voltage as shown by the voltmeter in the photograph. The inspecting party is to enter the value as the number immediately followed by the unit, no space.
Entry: 55V
